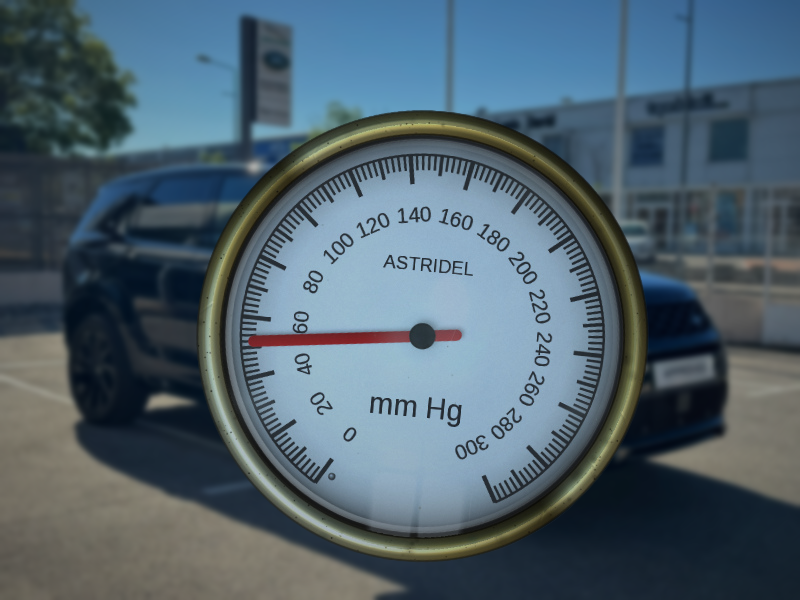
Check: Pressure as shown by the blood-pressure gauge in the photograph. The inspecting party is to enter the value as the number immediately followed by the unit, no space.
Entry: 52mmHg
